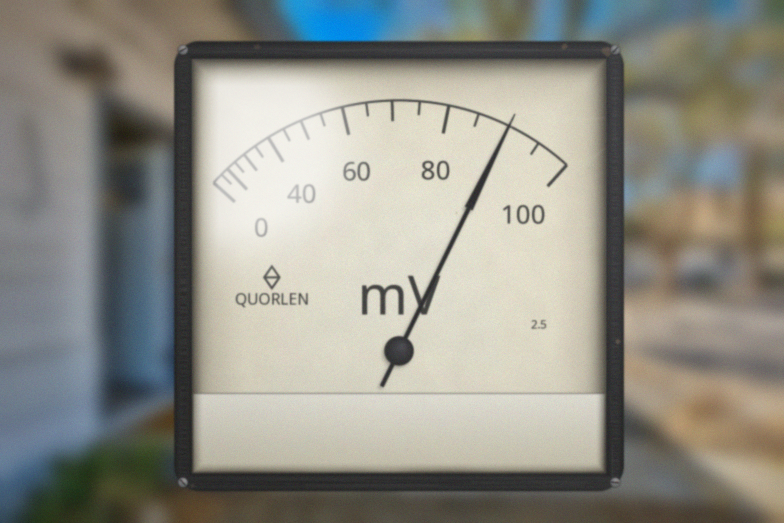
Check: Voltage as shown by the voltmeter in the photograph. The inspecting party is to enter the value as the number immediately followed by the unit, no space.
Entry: 90mV
